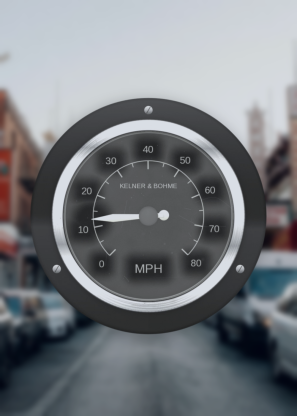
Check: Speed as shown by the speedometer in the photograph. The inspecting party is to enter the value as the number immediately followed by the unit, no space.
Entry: 12.5mph
